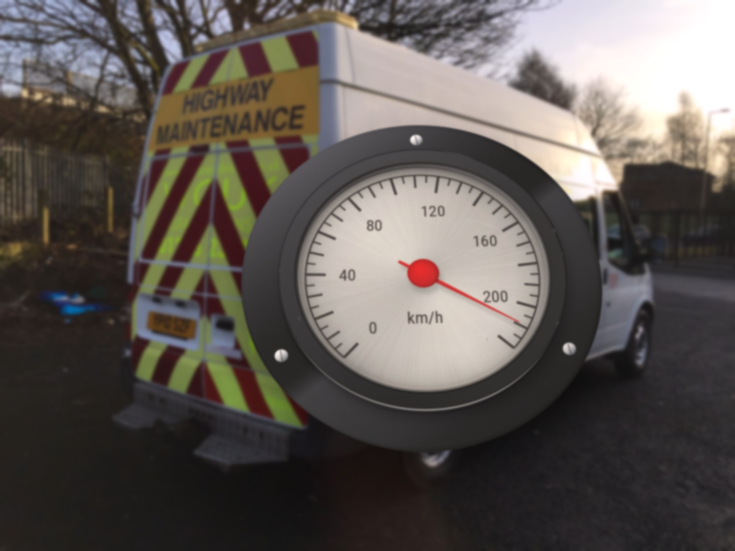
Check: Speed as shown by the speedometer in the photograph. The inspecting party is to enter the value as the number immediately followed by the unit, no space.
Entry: 210km/h
